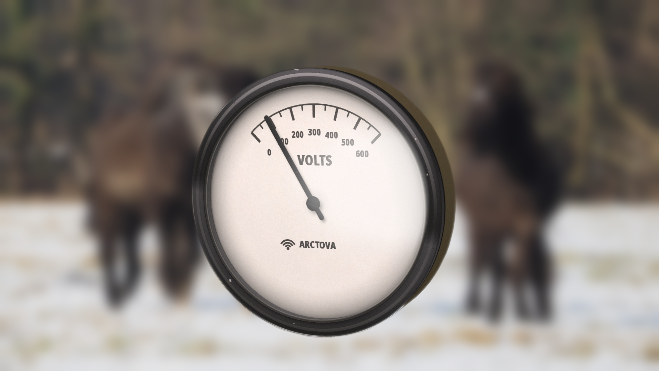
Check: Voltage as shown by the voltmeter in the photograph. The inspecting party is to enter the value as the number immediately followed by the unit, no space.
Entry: 100V
